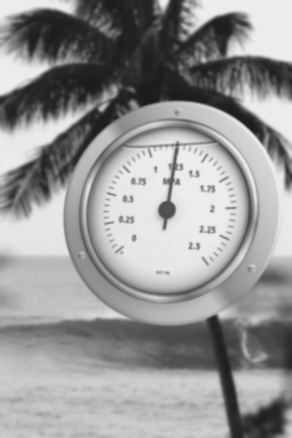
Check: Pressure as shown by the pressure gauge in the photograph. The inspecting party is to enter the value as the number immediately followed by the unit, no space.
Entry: 1.25MPa
